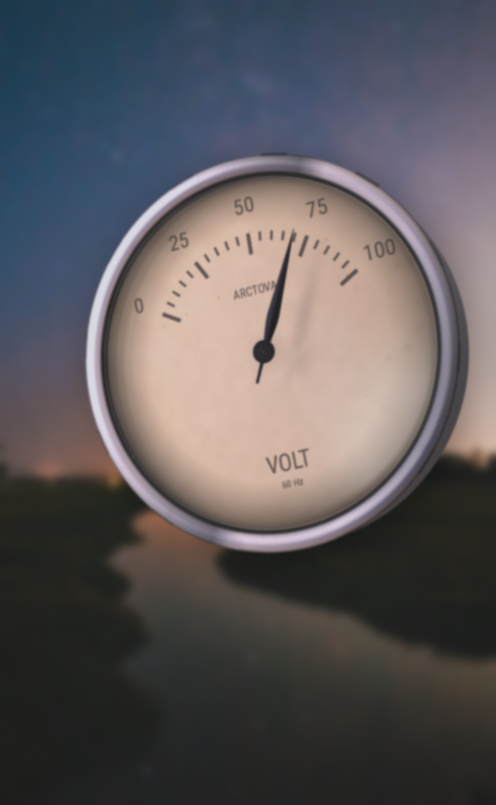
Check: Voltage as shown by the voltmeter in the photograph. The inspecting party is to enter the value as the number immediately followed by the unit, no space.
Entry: 70V
